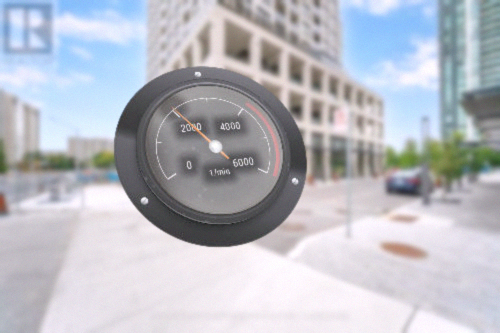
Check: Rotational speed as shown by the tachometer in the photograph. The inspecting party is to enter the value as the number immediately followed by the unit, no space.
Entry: 2000rpm
